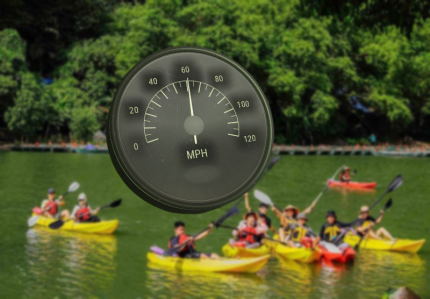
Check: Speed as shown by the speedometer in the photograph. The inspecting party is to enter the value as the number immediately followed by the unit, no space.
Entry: 60mph
